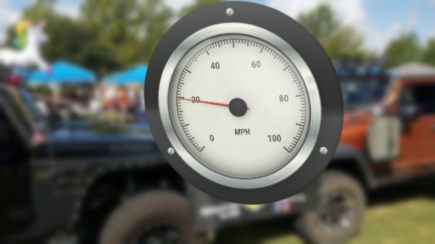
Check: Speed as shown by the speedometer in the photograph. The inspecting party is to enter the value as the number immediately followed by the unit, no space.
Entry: 20mph
